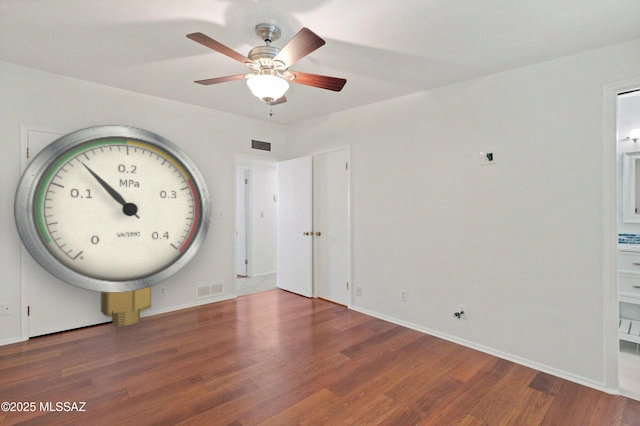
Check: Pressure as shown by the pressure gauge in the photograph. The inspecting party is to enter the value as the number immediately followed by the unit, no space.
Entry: 0.14MPa
